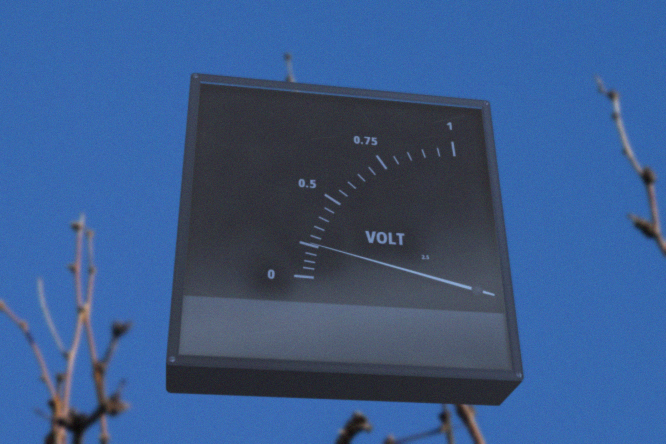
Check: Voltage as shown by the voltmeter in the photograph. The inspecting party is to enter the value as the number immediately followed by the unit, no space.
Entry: 0.25V
